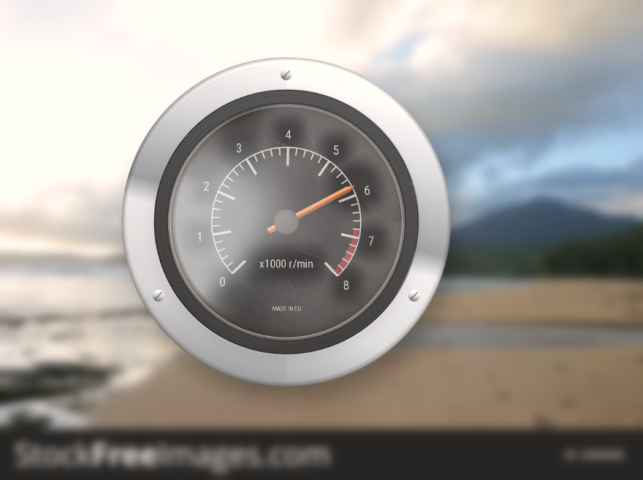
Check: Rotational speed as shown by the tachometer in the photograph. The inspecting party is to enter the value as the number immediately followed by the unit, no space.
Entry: 5800rpm
